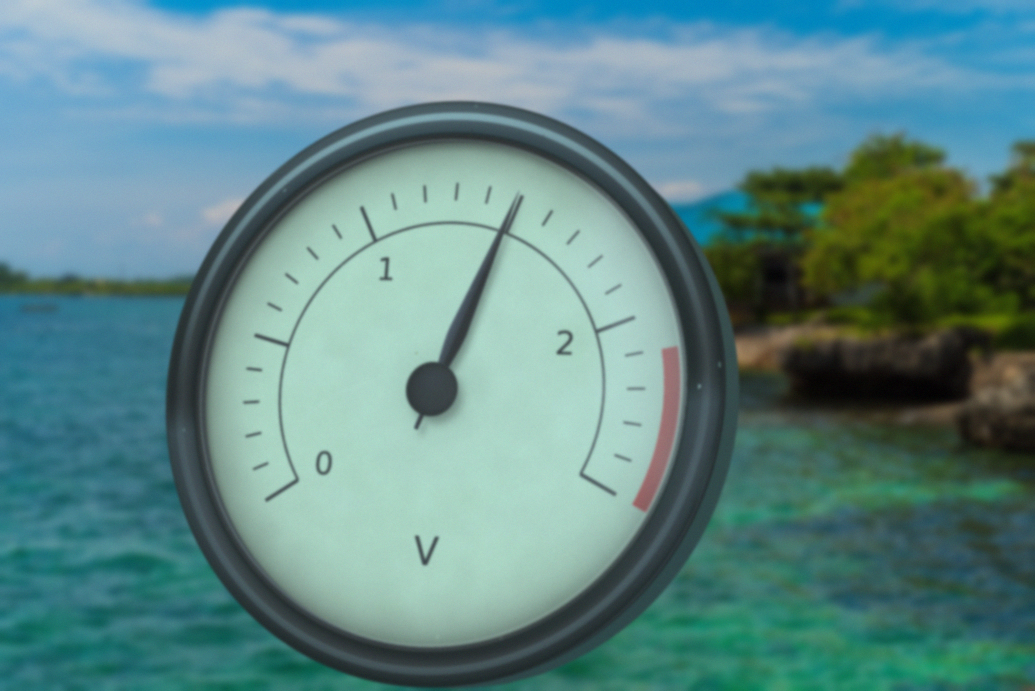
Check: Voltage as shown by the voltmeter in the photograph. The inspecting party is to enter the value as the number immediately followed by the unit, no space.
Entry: 1.5V
